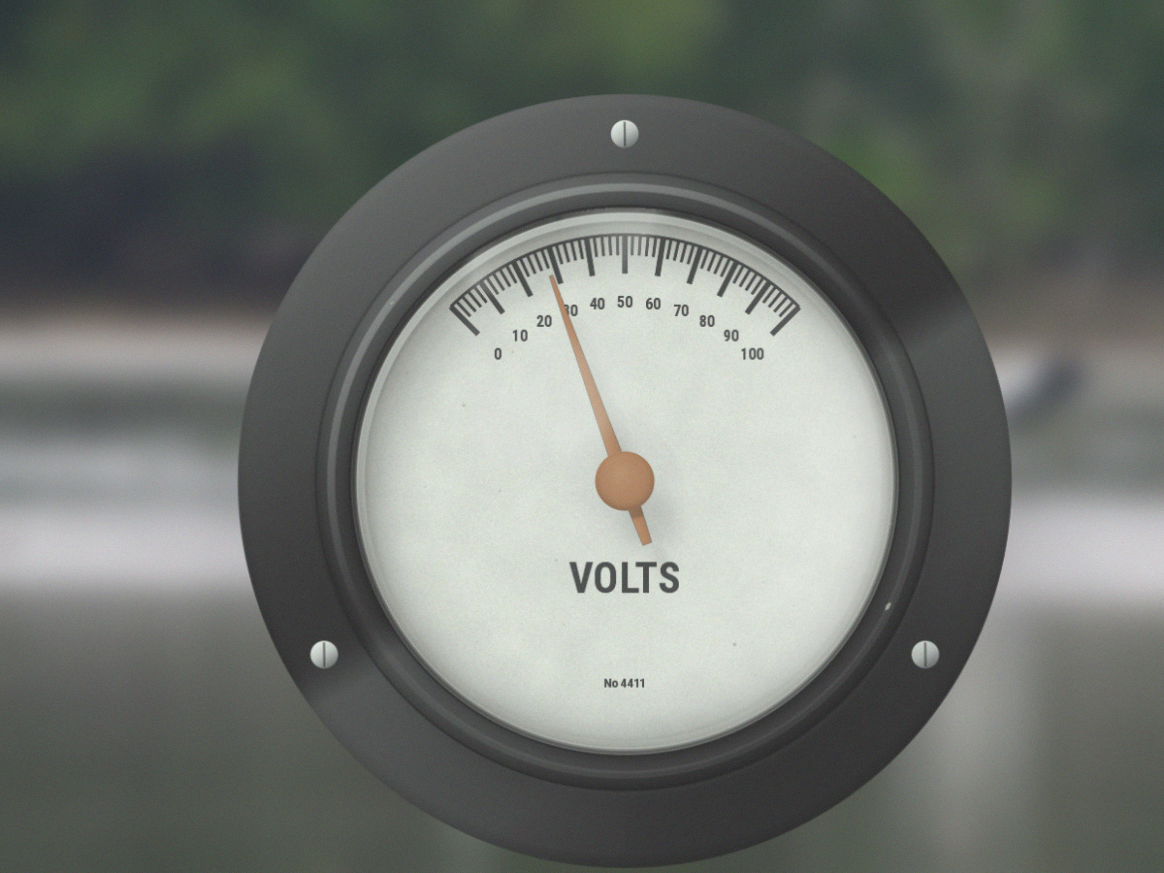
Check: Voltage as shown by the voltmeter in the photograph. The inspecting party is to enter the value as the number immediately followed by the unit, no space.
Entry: 28V
